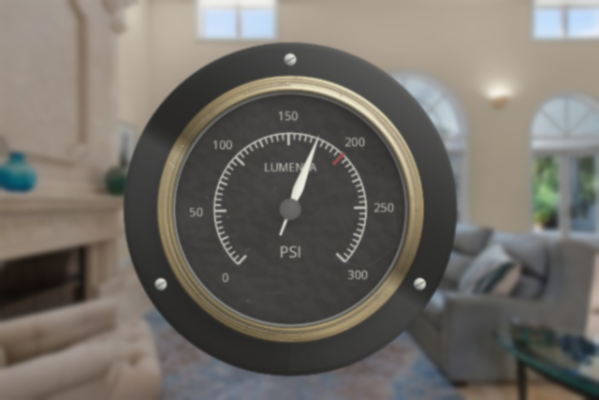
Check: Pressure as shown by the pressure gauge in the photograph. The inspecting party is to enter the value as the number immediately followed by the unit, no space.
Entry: 175psi
